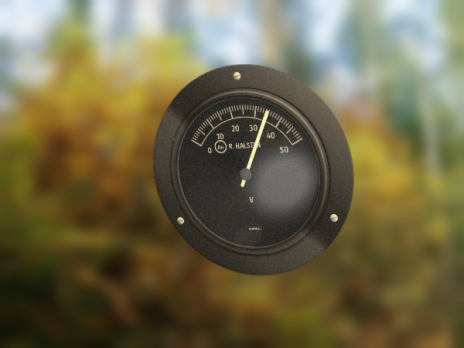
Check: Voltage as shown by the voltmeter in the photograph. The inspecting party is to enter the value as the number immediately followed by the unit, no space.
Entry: 35V
